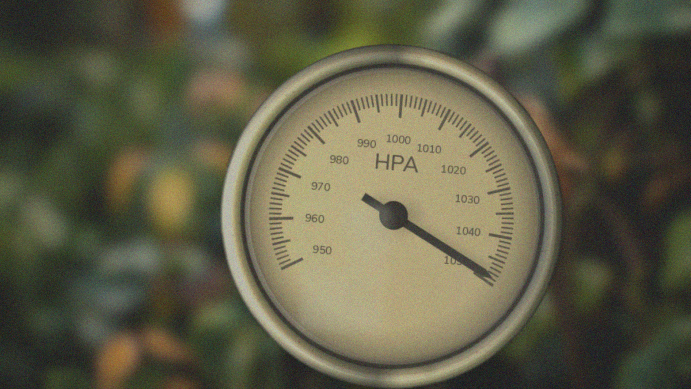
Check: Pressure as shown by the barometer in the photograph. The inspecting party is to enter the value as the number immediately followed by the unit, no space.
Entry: 1049hPa
